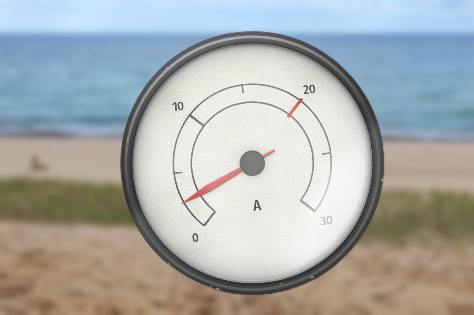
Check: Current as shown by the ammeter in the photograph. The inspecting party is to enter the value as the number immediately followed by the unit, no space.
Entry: 2.5A
